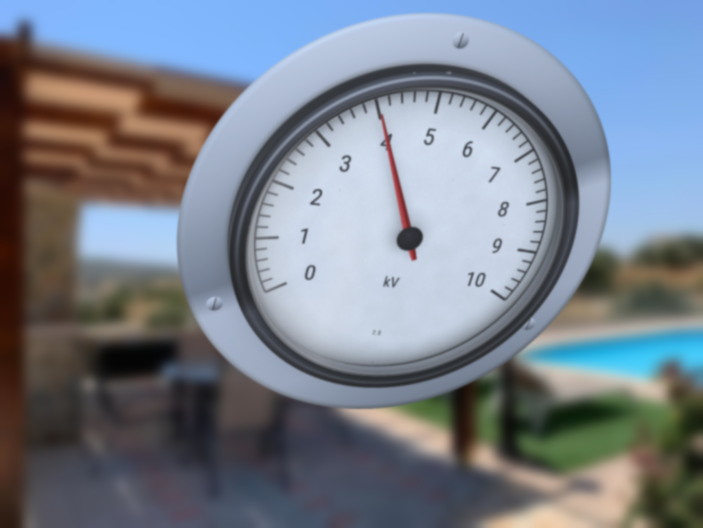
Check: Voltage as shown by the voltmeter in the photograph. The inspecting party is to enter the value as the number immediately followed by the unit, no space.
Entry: 4kV
